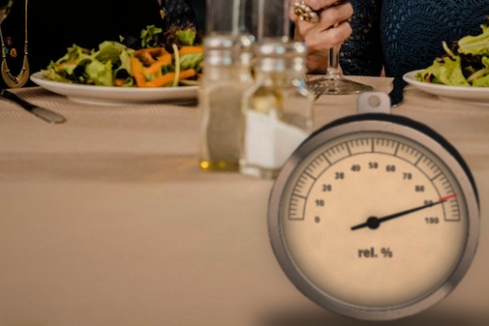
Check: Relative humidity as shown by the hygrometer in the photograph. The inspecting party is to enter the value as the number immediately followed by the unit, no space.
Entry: 90%
